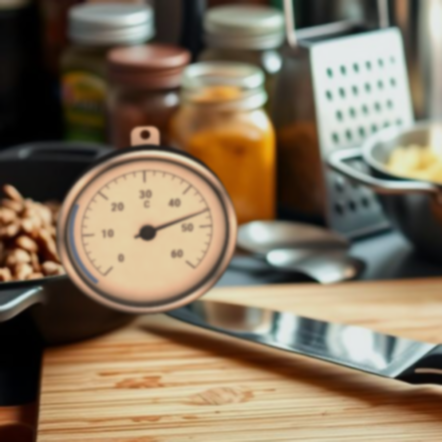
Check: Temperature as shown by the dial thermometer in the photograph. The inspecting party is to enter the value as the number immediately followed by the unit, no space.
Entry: 46°C
